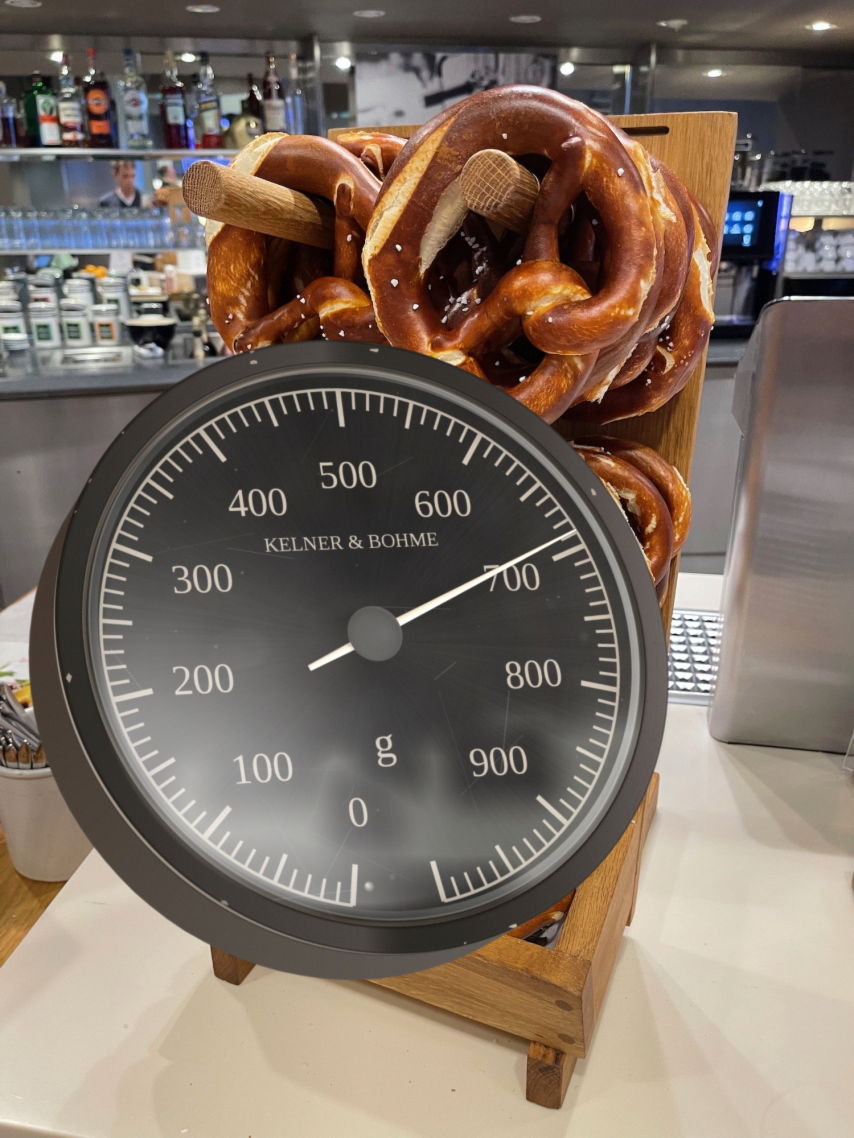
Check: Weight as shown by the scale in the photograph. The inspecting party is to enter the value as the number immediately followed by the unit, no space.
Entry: 690g
